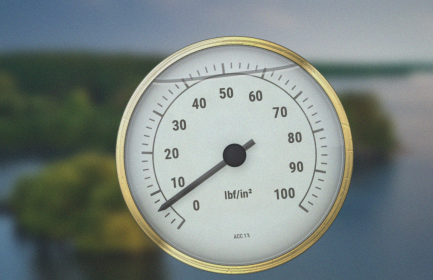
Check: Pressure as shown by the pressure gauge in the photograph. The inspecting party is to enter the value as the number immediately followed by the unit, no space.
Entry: 6psi
